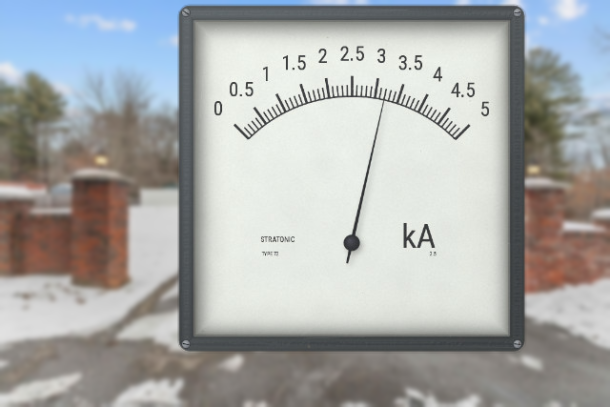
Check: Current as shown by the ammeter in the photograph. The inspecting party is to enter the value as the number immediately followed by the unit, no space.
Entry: 3.2kA
